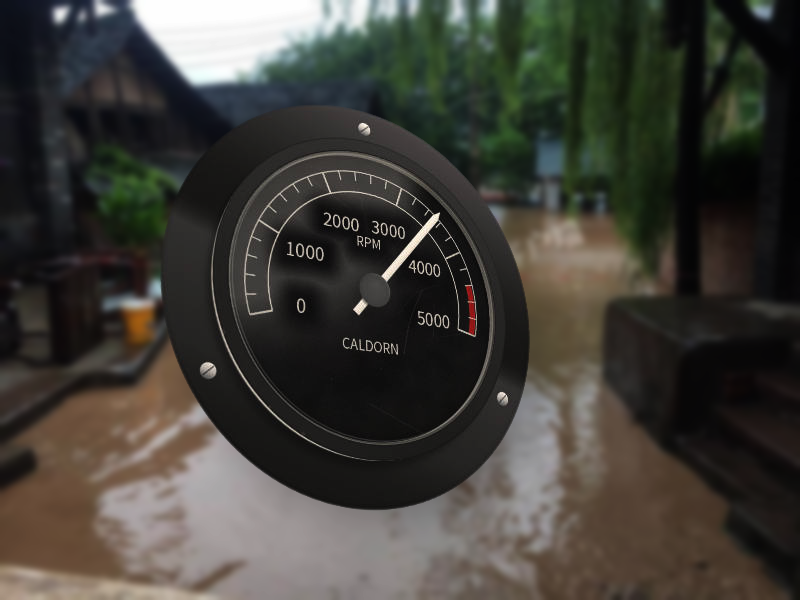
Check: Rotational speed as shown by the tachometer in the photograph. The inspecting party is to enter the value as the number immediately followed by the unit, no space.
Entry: 3500rpm
